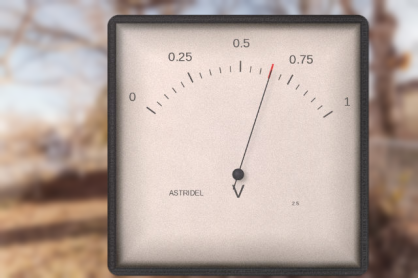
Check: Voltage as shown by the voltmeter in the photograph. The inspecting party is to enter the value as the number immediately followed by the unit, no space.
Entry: 0.65V
